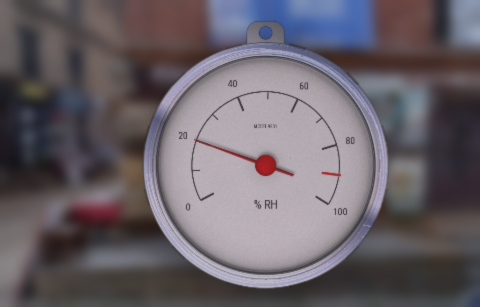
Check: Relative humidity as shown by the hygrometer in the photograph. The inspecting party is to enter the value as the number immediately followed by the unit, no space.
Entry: 20%
